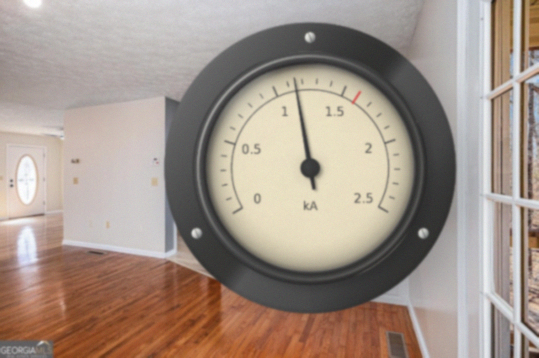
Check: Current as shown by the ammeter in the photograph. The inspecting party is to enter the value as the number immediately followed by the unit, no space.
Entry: 1.15kA
